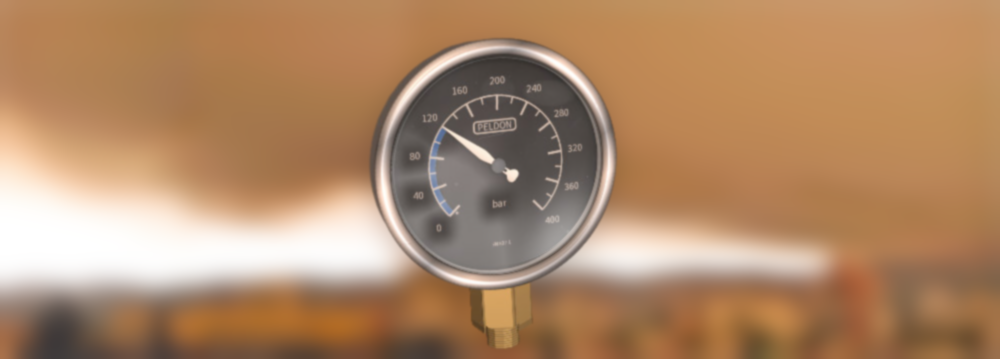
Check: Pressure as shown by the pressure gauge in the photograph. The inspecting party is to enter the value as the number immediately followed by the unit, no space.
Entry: 120bar
